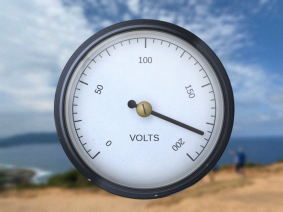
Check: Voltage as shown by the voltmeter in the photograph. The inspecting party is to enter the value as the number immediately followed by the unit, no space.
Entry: 182.5V
